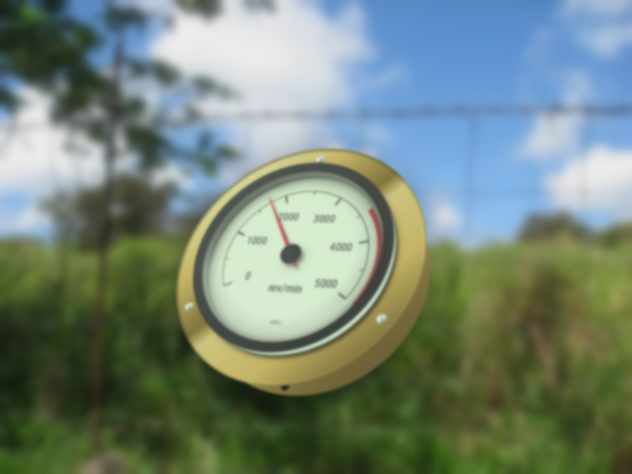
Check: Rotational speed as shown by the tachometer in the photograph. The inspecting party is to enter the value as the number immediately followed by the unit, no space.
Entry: 1750rpm
